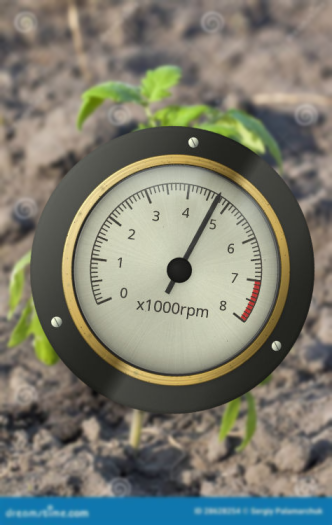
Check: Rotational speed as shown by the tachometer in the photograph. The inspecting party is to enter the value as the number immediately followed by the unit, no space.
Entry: 4700rpm
